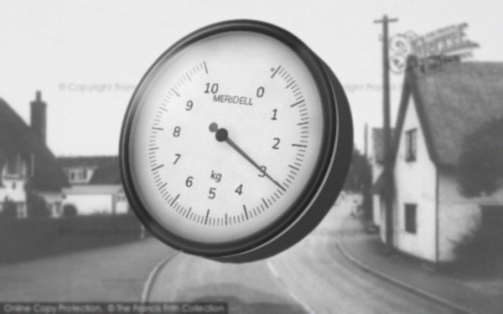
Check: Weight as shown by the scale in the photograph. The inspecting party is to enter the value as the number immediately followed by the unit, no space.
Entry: 3kg
